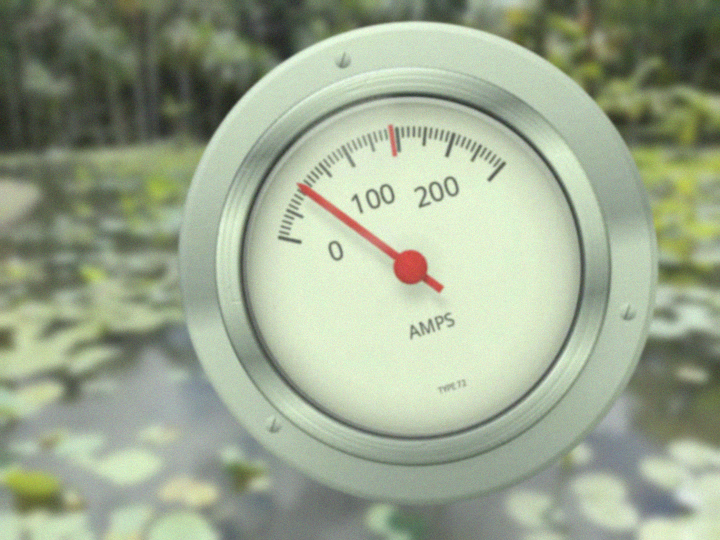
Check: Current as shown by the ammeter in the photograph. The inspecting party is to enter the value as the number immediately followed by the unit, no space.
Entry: 50A
